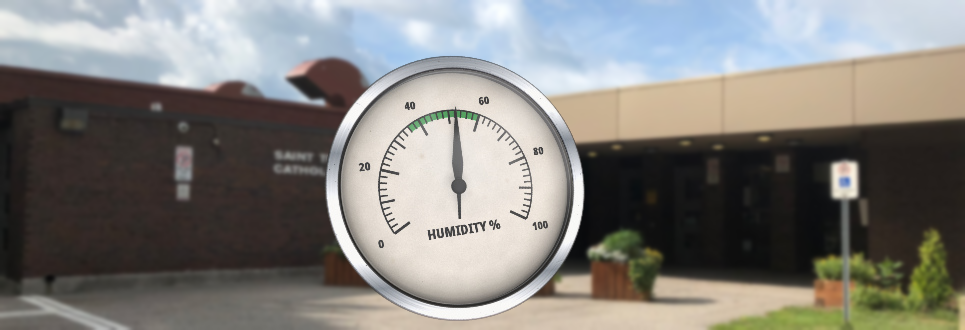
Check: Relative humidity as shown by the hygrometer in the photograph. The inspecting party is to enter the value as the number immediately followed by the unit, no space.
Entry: 52%
